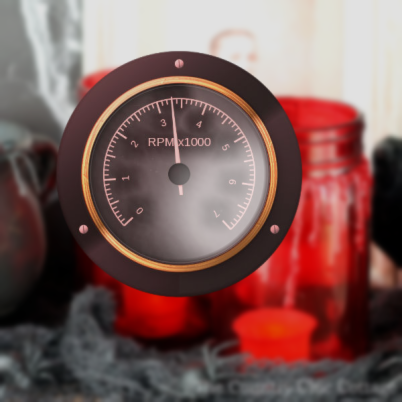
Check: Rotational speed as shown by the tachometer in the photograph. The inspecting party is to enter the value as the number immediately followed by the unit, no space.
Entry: 3300rpm
